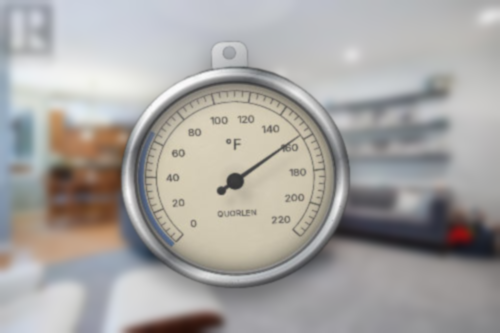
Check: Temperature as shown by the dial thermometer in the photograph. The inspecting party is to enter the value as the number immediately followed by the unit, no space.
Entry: 156°F
